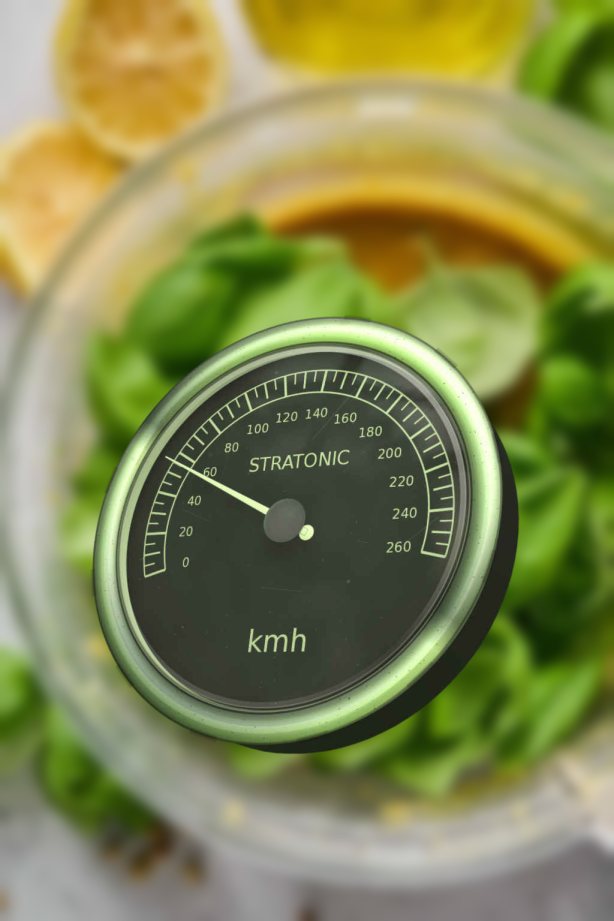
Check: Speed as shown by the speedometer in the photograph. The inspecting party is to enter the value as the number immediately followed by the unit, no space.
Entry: 55km/h
